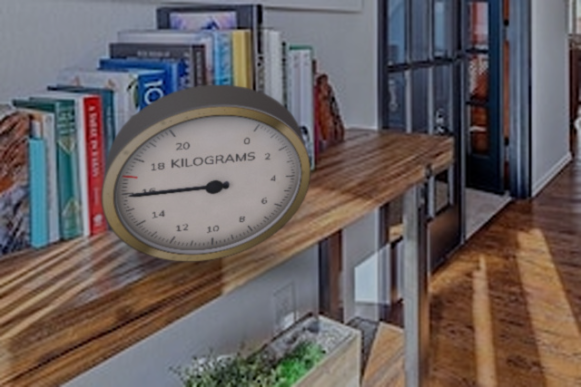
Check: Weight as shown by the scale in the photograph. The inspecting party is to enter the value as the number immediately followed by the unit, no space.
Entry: 16kg
